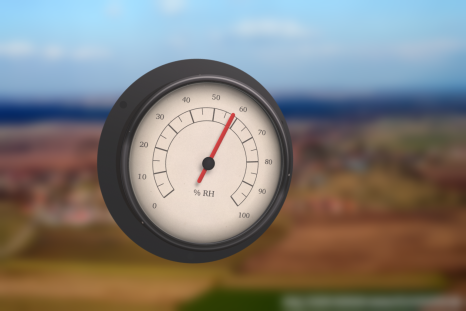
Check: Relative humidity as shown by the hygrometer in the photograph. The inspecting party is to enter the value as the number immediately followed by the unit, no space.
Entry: 57.5%
